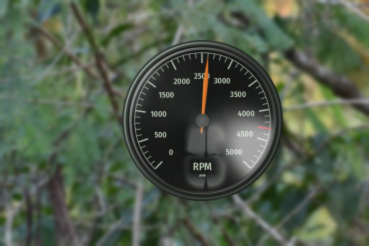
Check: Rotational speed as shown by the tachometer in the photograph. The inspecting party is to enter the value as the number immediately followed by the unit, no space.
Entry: 2600rpm
